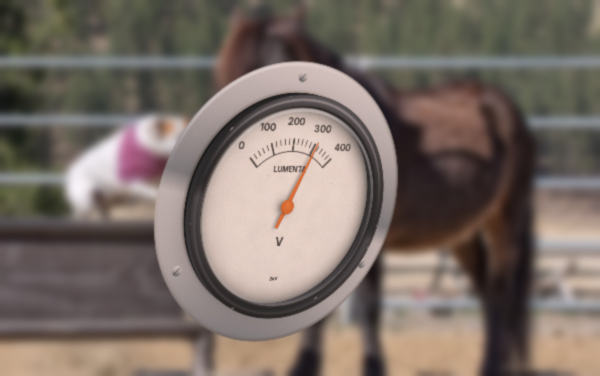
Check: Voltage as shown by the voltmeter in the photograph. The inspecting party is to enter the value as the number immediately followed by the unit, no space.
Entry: 300V
